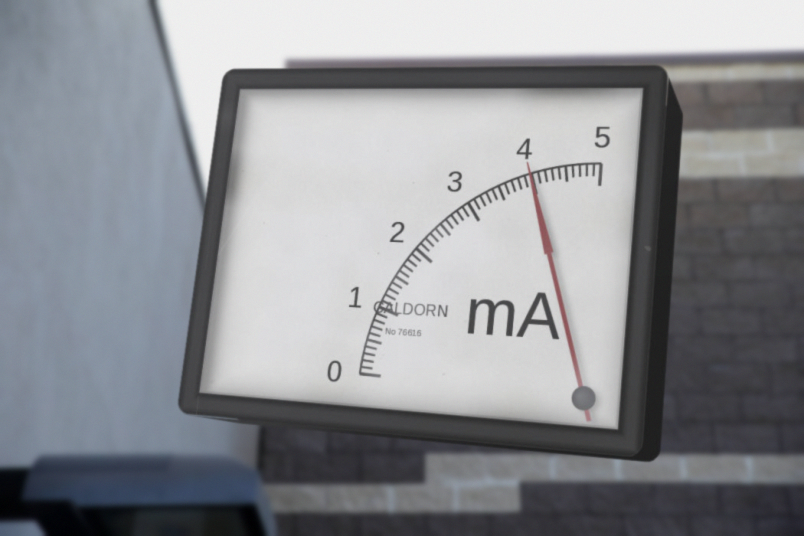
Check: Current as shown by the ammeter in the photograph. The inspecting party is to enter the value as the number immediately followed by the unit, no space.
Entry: 4mA
